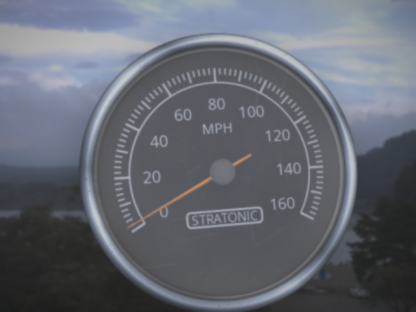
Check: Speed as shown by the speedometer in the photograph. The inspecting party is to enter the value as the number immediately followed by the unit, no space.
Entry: 2mph
